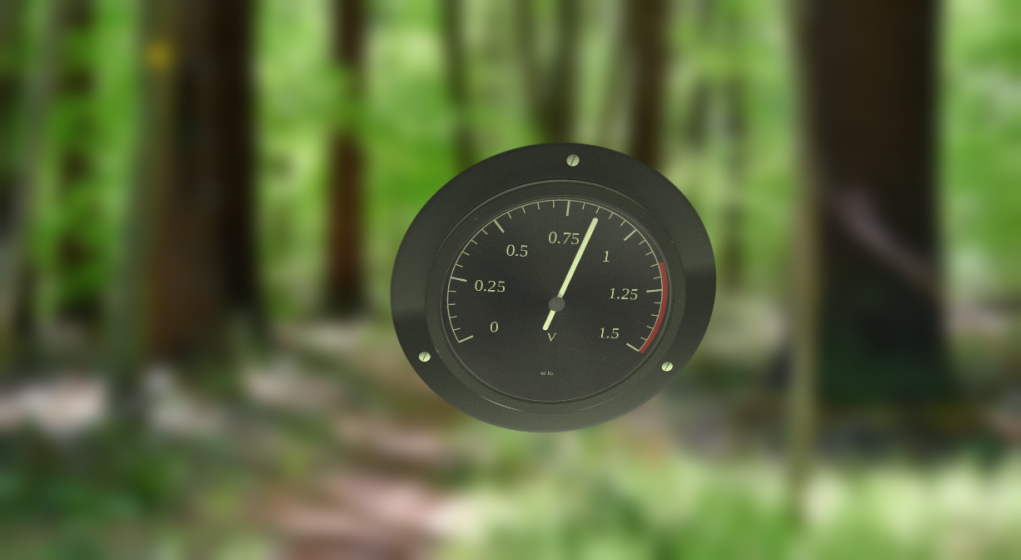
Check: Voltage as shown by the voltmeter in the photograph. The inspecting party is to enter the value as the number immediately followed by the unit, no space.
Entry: 0.85V
